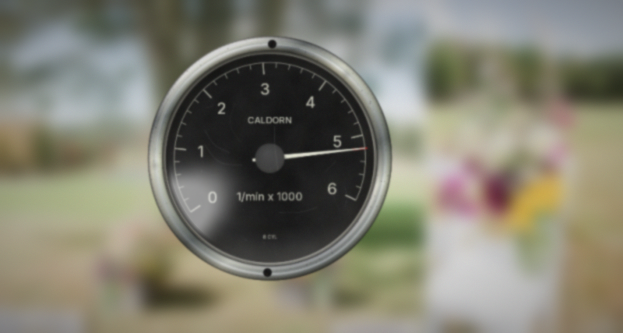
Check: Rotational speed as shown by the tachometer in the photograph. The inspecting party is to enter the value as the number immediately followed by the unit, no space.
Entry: 5200rpm
